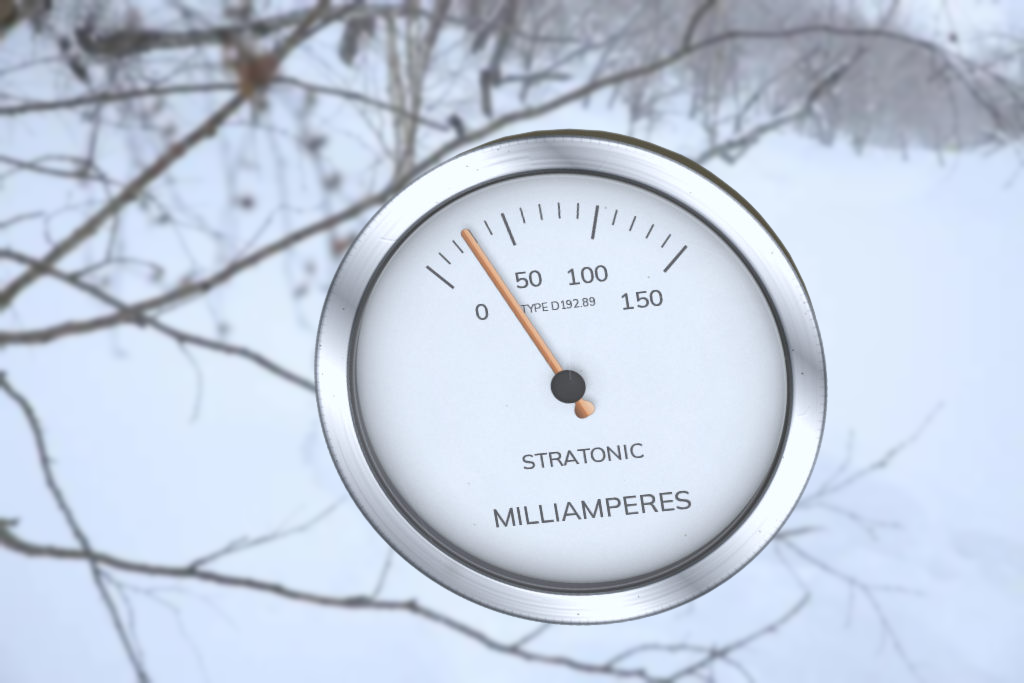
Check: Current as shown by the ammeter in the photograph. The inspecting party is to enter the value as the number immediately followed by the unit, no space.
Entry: 30mA
